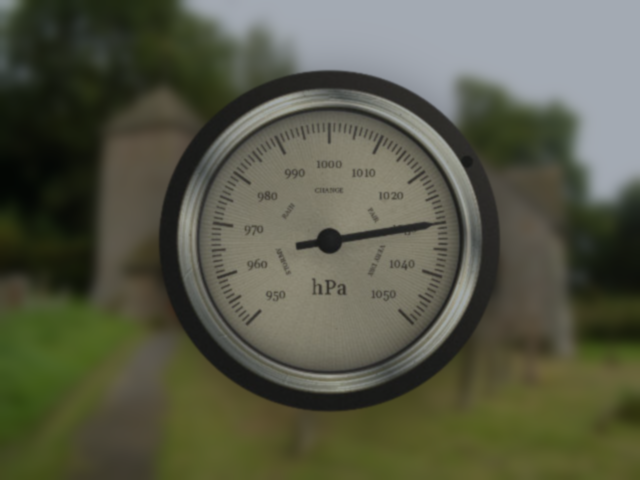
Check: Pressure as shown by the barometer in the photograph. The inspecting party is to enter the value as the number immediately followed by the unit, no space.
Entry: 1030hPa
